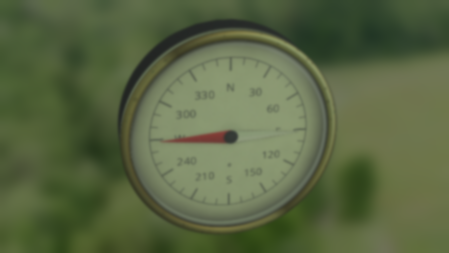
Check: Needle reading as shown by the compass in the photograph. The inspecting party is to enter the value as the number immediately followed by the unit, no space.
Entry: 270°
